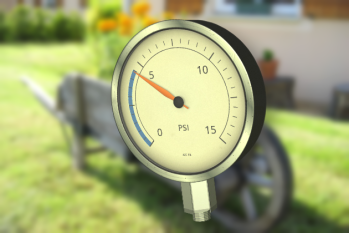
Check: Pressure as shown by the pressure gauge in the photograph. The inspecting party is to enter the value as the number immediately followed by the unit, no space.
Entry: 4.5psi
